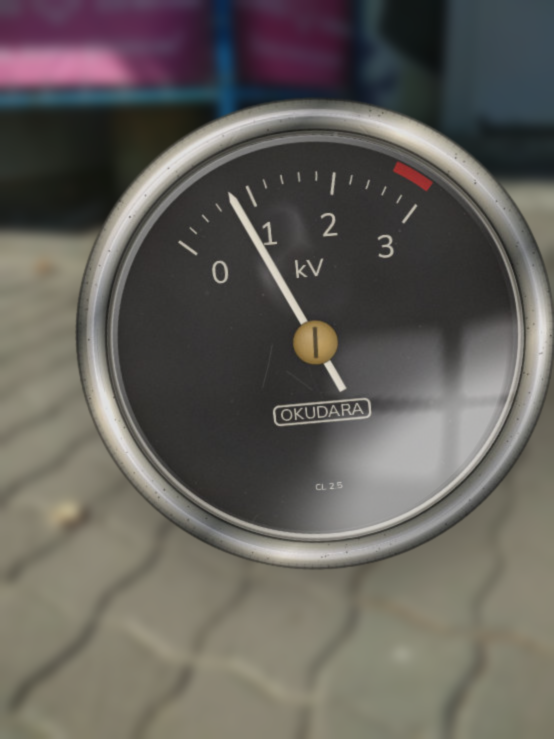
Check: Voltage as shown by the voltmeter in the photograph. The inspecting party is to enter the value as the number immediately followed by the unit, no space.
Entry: 0.8kV
